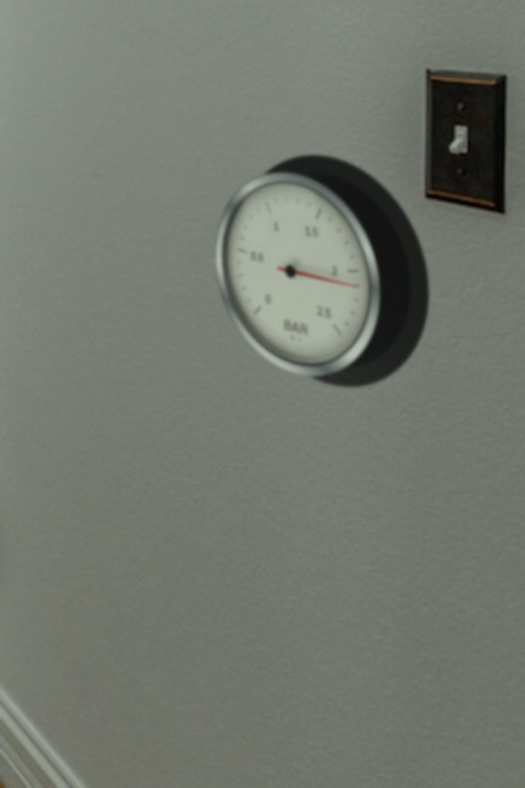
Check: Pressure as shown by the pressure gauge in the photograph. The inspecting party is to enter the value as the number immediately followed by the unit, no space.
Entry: 2.1bar
